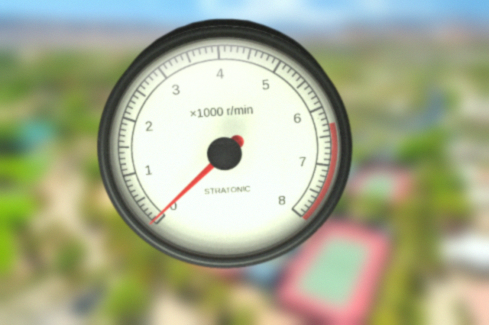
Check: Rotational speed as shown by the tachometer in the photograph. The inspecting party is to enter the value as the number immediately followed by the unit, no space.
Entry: 100rpm
